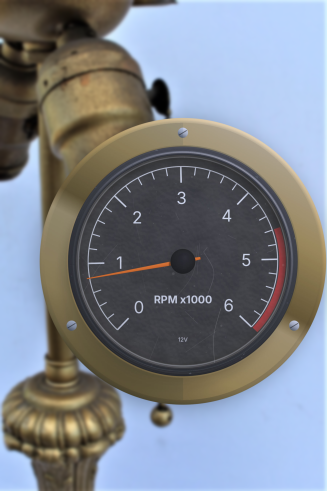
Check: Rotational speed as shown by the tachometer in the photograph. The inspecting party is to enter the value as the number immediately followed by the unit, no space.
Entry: 800rpm
